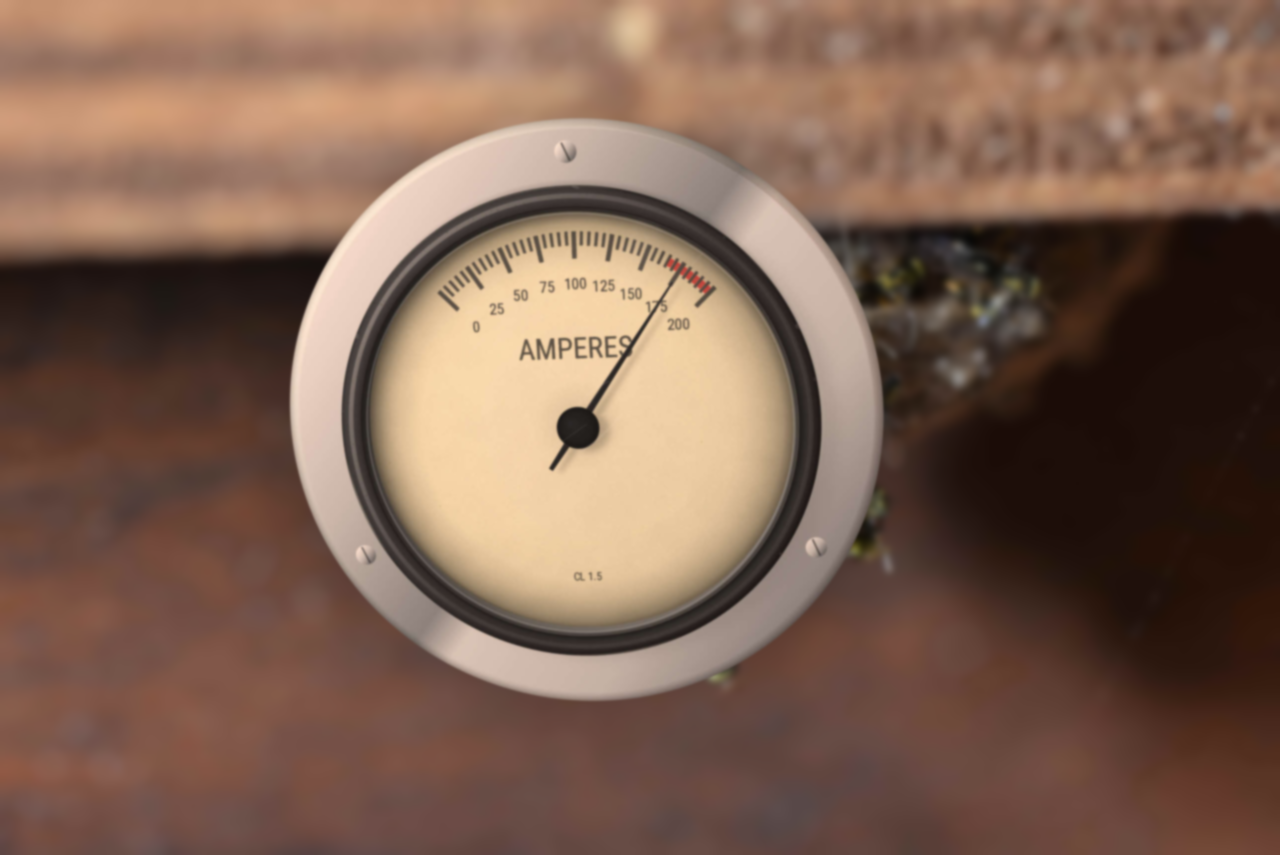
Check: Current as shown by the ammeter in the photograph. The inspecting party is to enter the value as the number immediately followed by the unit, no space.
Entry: 175A
